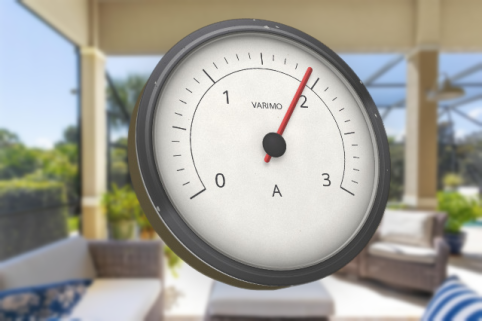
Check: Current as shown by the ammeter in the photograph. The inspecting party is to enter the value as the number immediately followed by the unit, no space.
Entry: 1.9A
